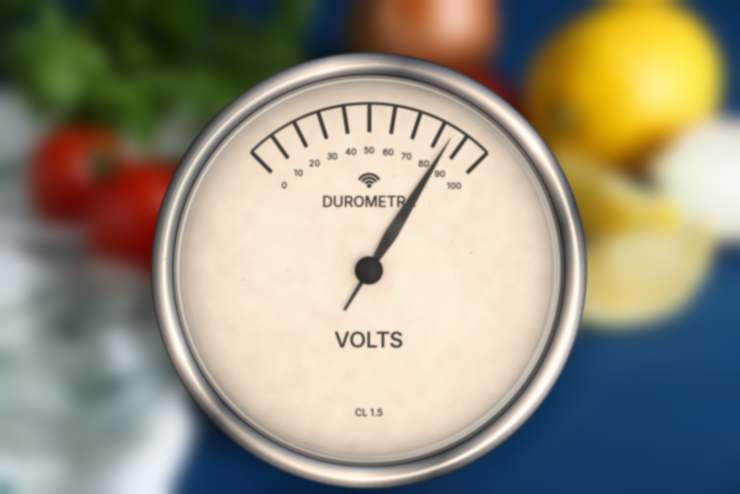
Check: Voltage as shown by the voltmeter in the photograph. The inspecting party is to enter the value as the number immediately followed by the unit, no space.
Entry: 85V
